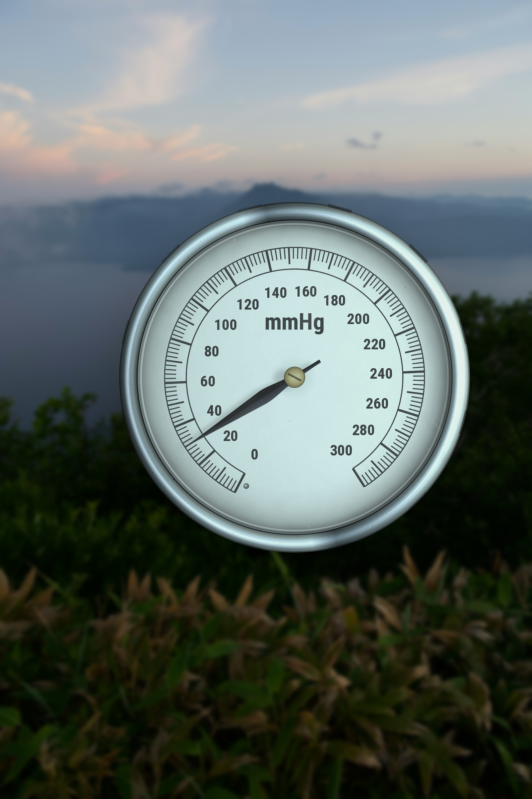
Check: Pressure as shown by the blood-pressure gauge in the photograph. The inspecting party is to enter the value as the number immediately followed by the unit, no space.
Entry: 30mmHg
